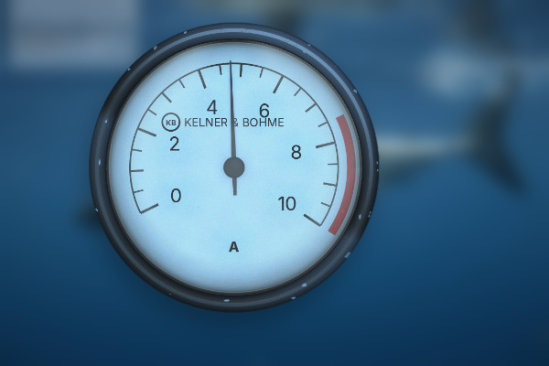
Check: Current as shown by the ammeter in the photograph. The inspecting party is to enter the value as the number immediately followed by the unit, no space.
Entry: 4.75A
